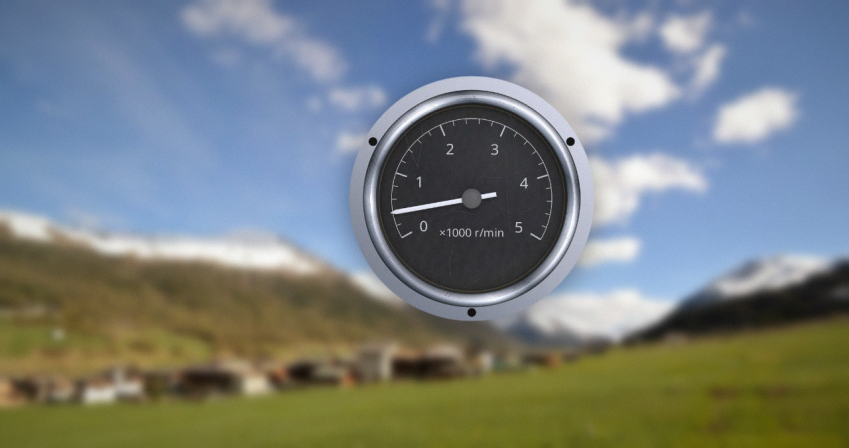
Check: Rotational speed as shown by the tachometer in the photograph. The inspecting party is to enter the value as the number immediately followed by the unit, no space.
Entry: 400rpm
